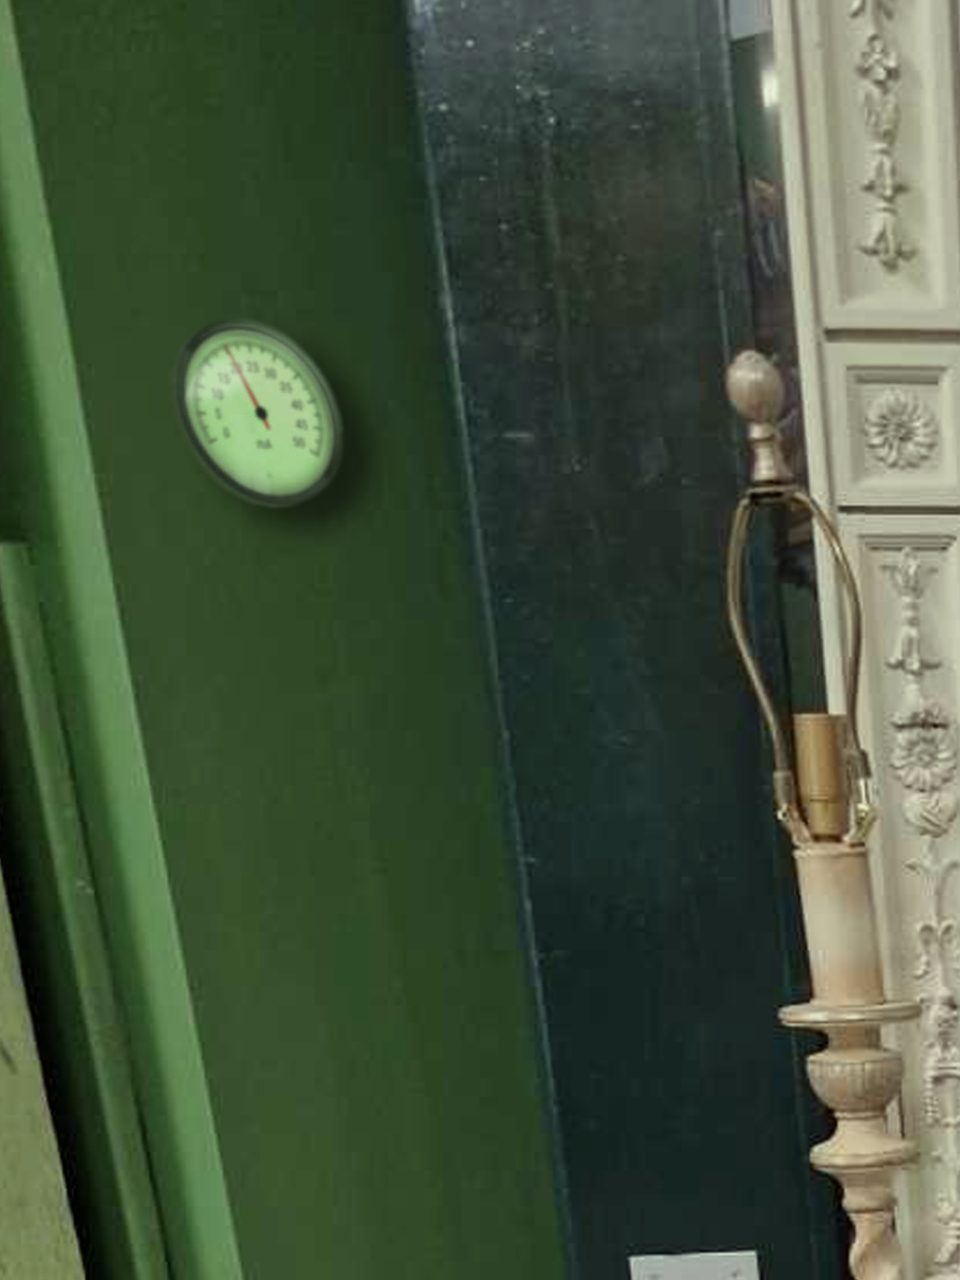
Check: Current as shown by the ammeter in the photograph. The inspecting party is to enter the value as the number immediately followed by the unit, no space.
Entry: 20mA
